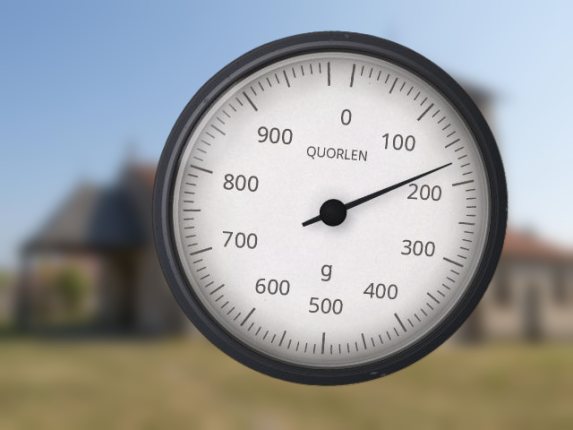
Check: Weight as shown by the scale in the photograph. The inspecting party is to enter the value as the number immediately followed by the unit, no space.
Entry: 170g
